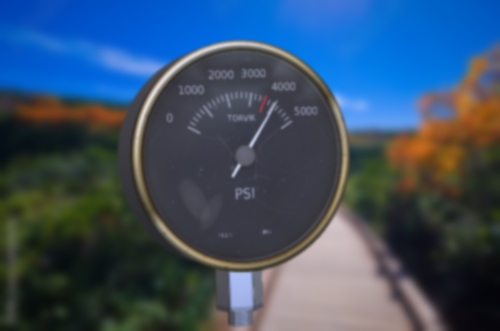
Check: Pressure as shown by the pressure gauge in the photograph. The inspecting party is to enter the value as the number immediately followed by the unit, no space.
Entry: 4000psi
